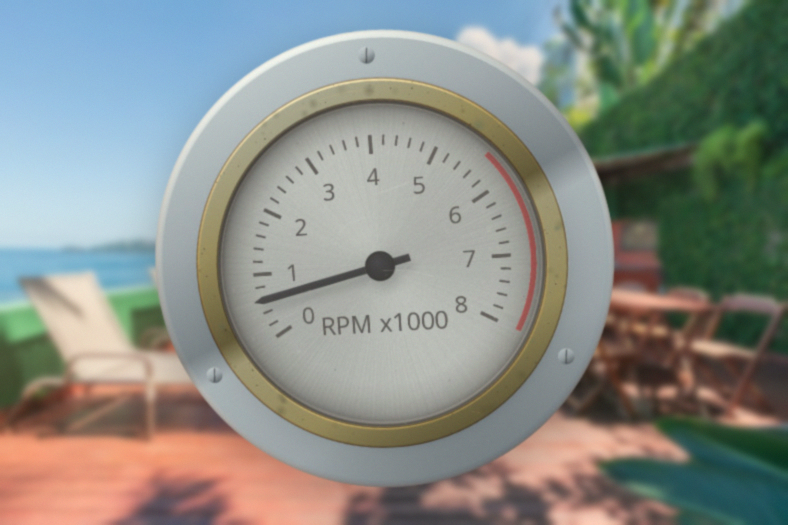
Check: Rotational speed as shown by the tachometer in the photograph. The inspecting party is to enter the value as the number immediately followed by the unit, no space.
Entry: 600rpm
